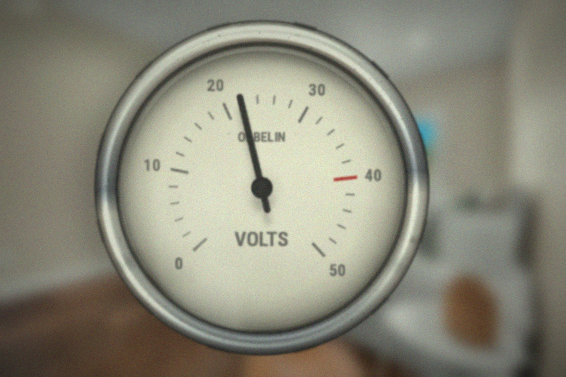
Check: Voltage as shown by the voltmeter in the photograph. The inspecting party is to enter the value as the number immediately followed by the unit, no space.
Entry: 22V
